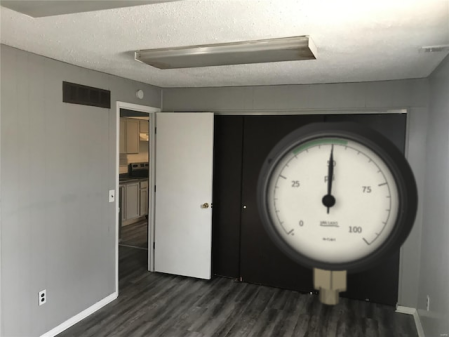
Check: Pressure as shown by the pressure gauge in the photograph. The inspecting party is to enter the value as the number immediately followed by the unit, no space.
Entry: 50psi
